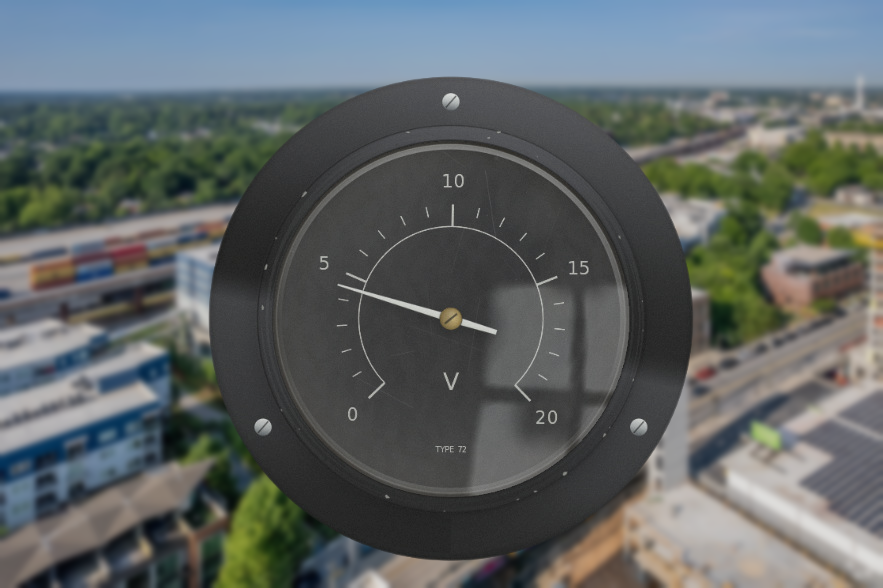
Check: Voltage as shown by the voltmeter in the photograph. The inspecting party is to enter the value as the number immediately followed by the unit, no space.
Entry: 4.5V
